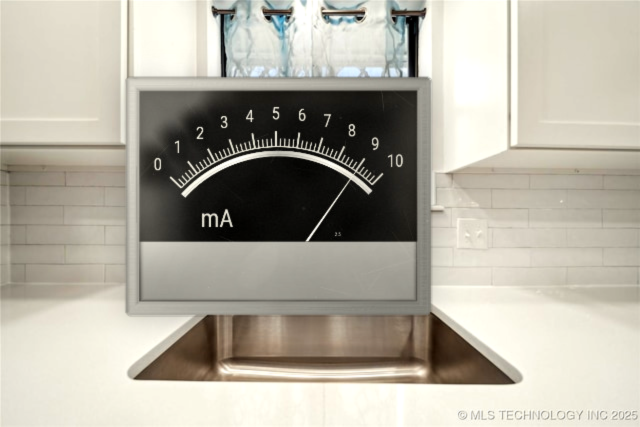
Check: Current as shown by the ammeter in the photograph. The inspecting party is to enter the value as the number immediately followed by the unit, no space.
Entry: 9mA
